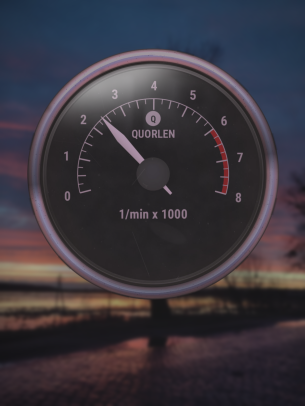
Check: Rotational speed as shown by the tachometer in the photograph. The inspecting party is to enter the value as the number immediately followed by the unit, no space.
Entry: 2375rpm
